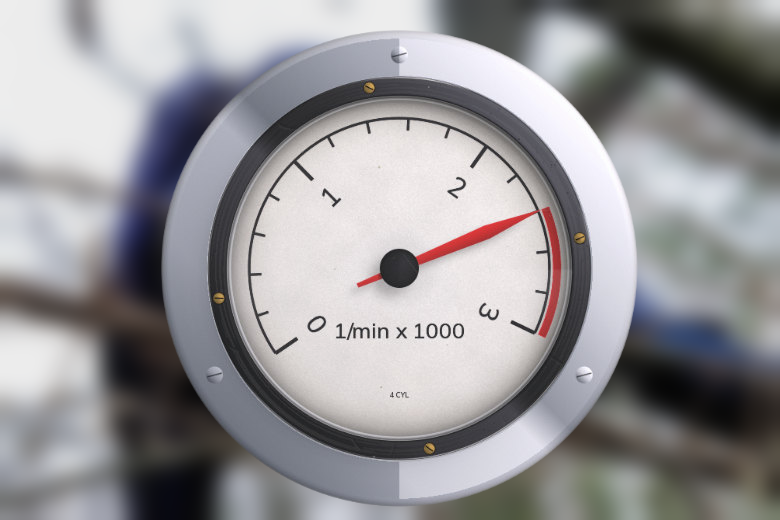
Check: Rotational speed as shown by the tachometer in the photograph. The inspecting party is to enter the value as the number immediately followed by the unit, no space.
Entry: 2400rpm
